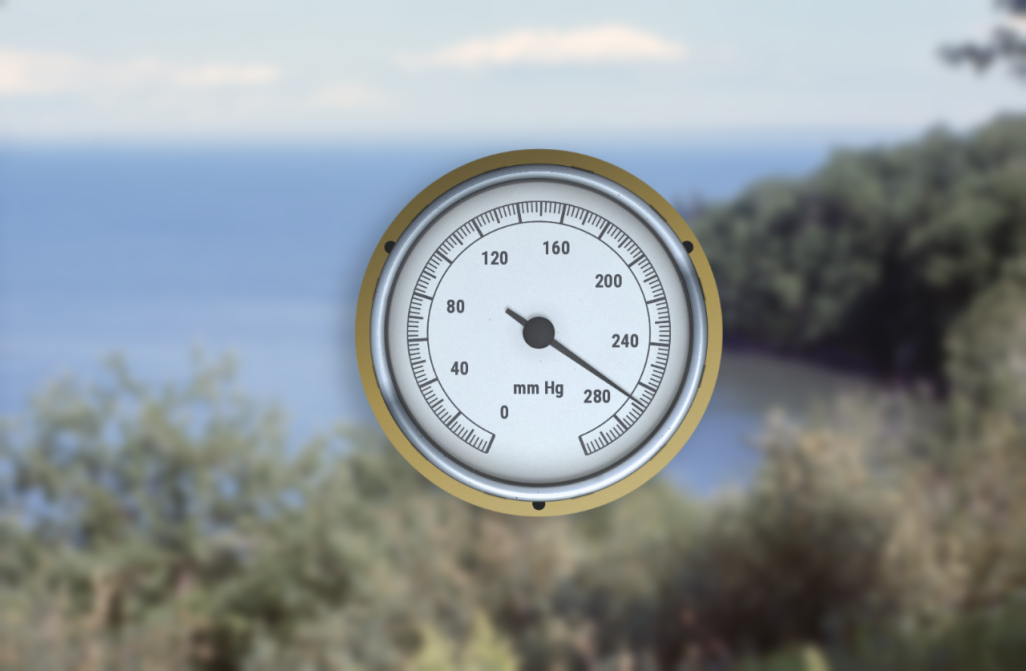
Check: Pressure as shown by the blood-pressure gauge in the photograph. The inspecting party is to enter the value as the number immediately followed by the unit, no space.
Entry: 268mmHg
